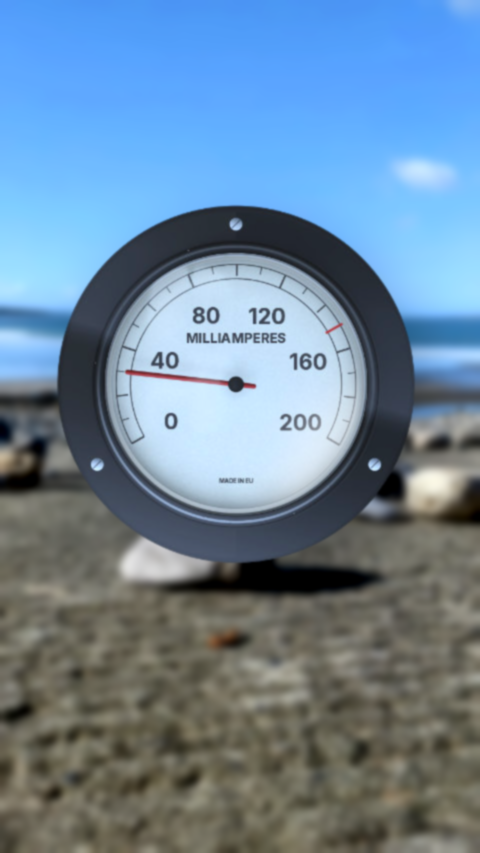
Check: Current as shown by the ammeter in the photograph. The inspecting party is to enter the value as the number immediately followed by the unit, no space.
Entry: 30mA
